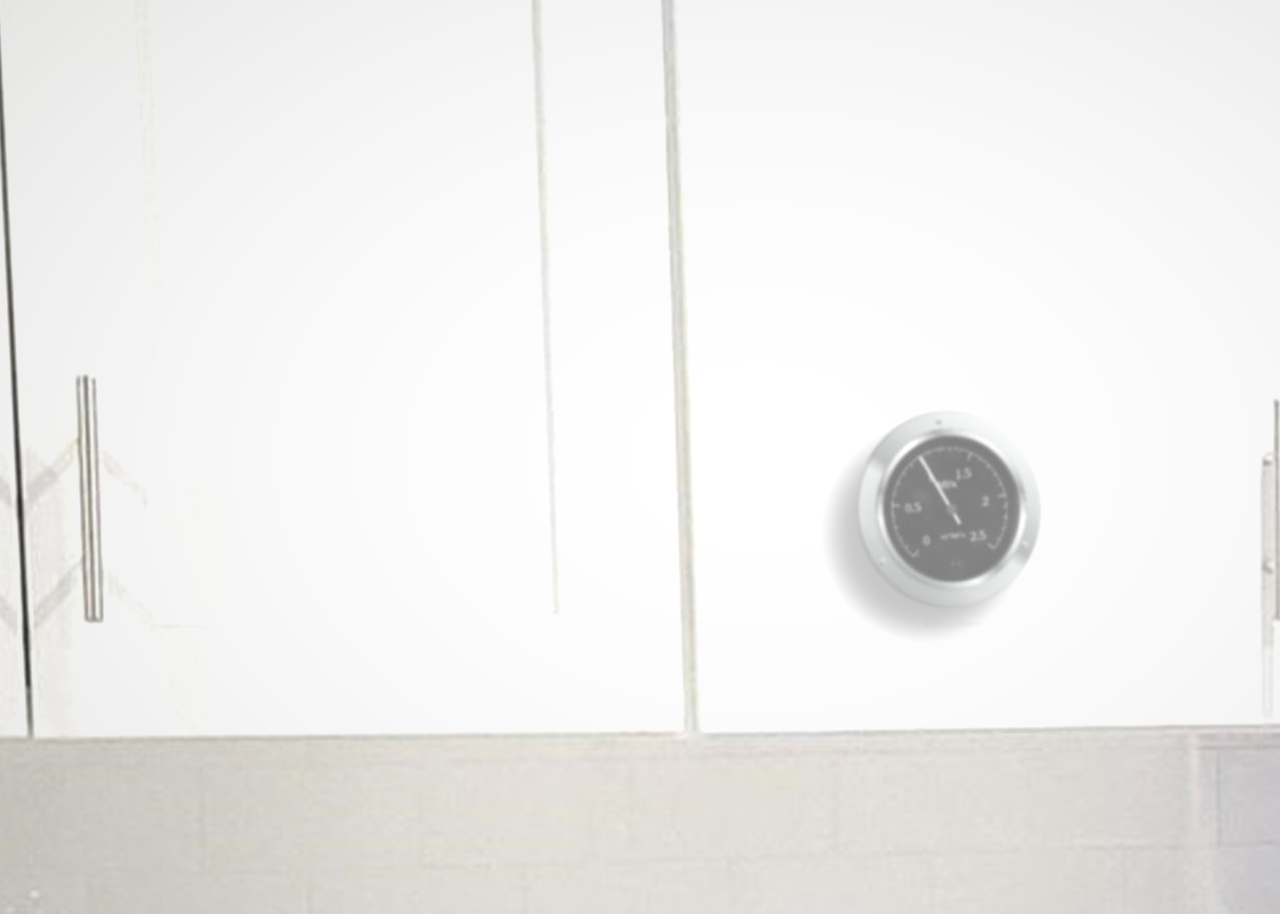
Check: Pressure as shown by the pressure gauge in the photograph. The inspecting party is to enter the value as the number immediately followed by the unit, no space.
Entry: 1MPa
